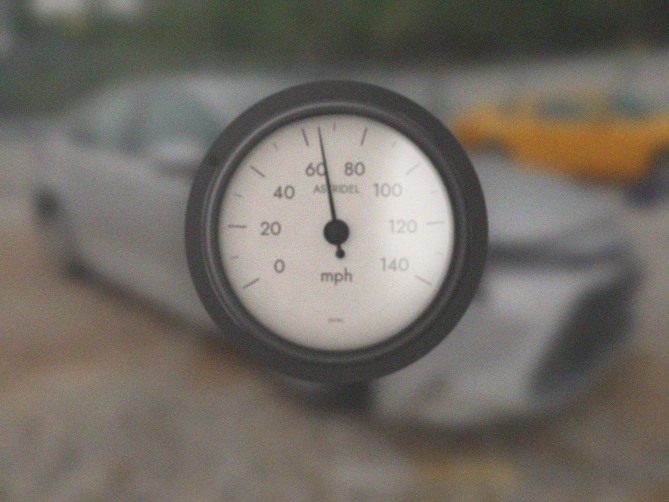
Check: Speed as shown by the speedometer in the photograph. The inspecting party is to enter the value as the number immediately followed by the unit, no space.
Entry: 65mph
